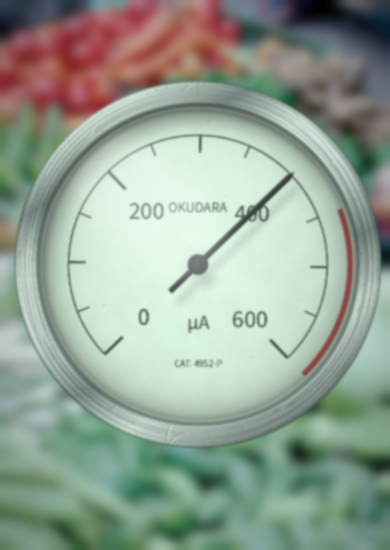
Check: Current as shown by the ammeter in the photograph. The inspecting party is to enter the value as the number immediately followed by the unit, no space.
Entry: 400µA
